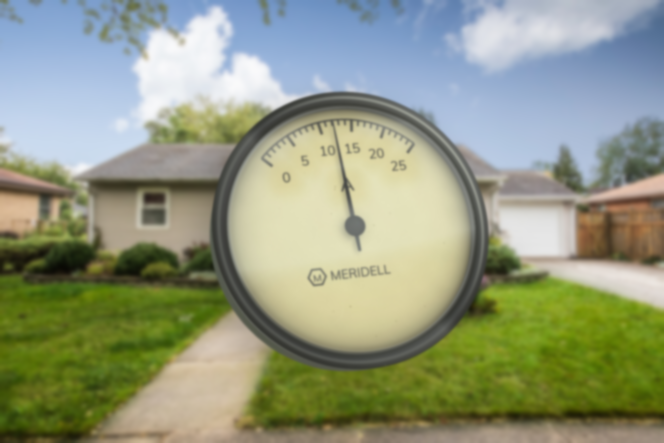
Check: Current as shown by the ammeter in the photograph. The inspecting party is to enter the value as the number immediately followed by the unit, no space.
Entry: 12A
